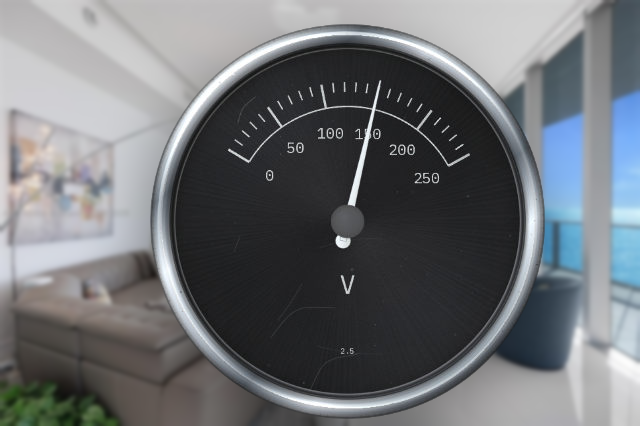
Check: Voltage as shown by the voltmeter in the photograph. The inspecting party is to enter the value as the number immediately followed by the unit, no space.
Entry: 150V
